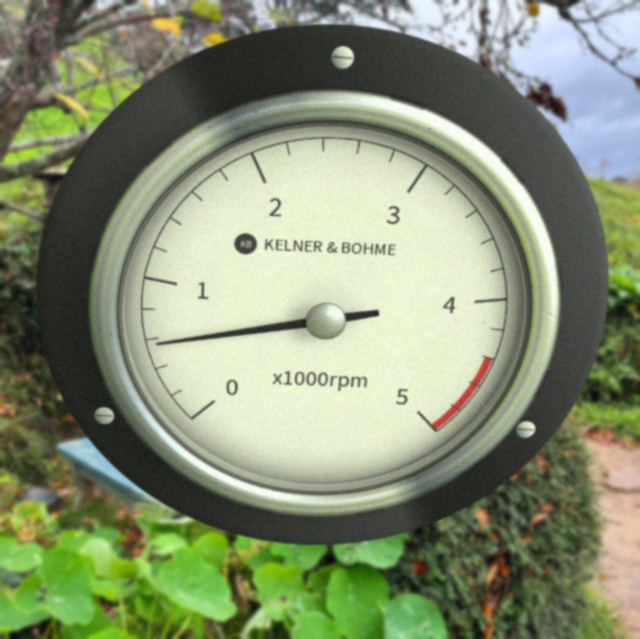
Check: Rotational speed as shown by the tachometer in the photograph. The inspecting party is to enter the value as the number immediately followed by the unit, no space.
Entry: 600rpm
